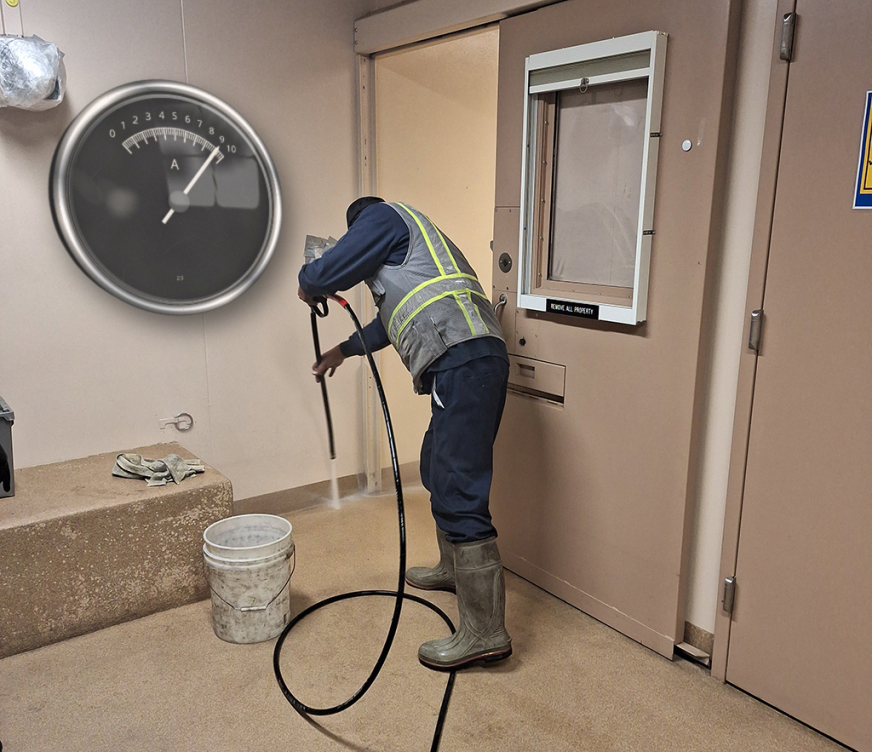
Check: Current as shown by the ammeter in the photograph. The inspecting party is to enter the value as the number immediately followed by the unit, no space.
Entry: 9A
